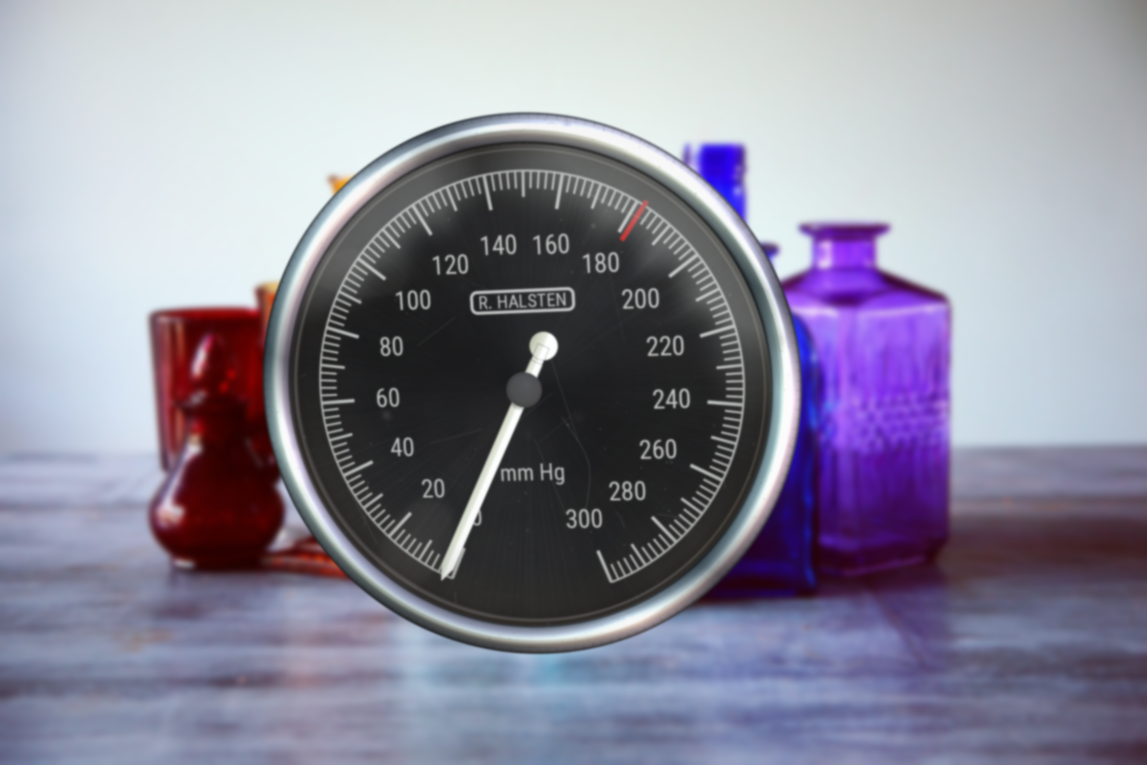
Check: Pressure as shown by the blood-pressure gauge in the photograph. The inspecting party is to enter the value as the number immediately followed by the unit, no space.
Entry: 2mmHg
